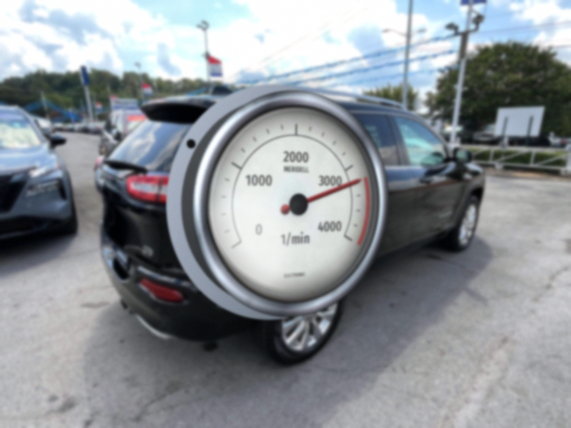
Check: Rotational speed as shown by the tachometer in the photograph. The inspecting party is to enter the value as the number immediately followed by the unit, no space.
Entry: 3200rpm
